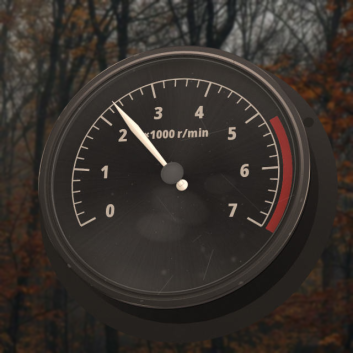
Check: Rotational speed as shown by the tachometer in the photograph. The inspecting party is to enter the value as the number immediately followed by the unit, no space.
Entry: 2300rpm
